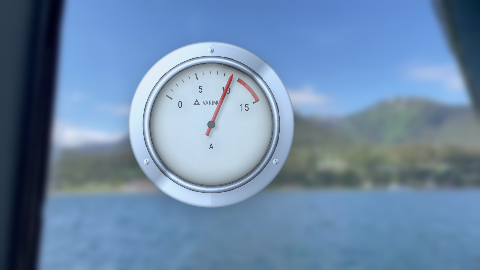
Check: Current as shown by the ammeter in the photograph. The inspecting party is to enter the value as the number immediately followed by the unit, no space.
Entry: 10A
